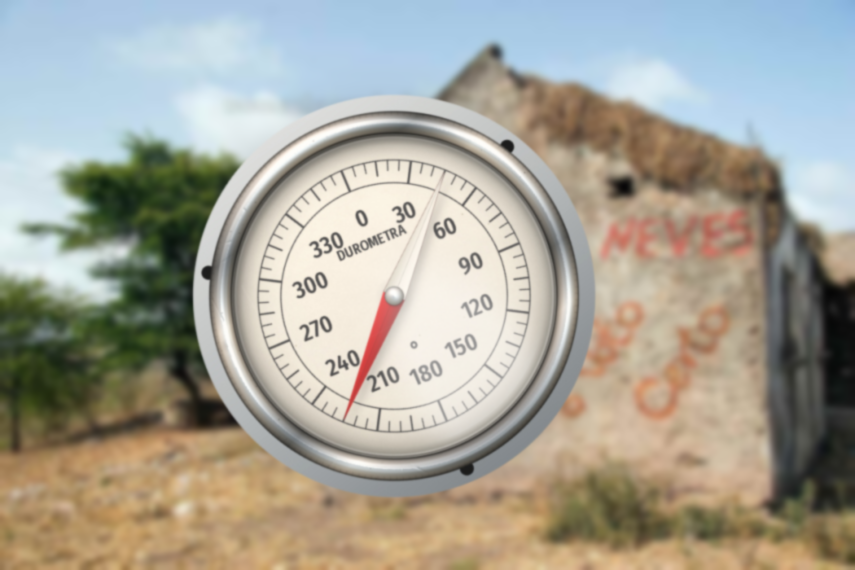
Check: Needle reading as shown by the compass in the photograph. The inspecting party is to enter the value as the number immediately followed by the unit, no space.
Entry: 225°
